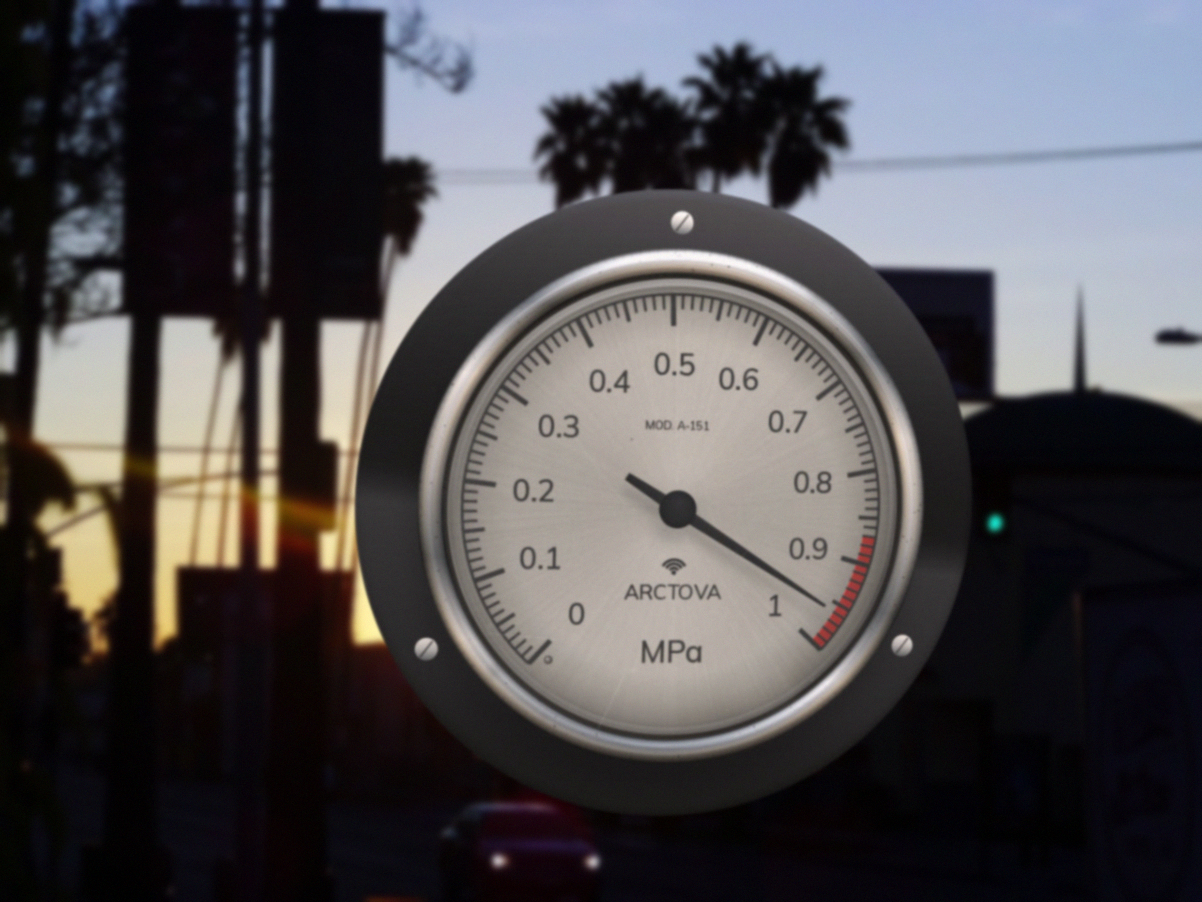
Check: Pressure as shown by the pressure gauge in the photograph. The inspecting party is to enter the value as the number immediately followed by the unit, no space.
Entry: 0.96MPa
